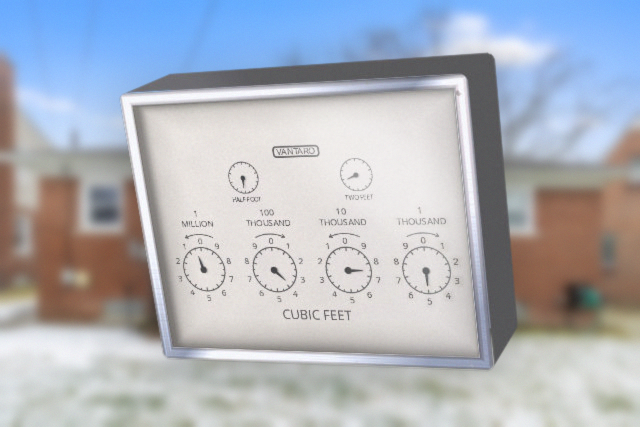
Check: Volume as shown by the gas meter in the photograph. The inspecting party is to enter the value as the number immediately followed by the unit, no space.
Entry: 37500ft³
